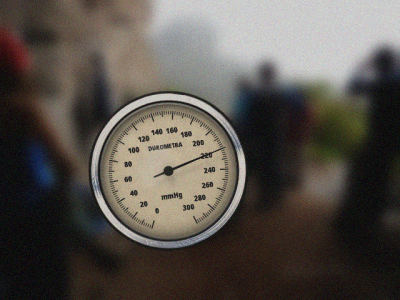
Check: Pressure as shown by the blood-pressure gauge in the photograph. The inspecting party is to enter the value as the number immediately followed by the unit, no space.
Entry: 220mmHg
